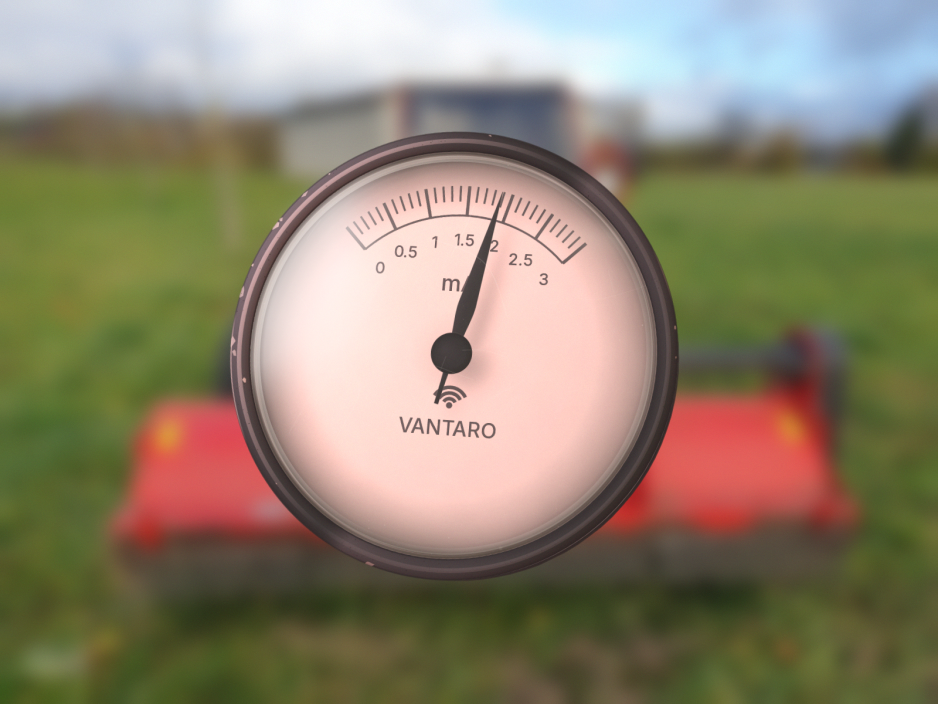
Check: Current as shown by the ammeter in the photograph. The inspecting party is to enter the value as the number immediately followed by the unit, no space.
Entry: 1.9mA
